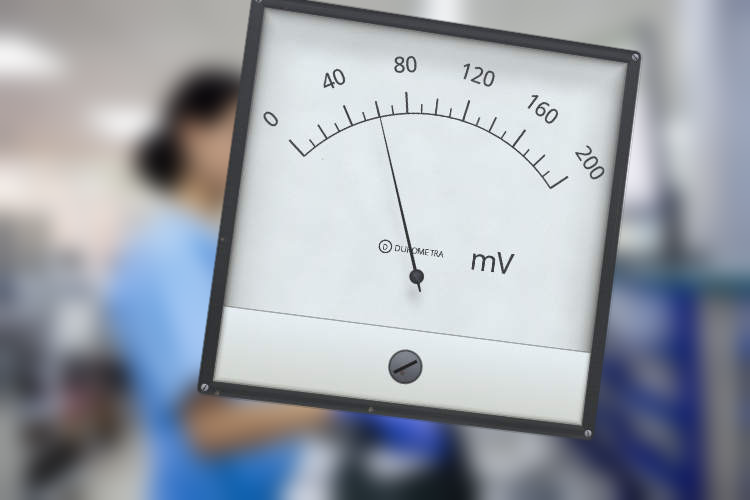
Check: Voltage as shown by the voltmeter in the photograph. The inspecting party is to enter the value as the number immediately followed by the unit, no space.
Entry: 60mV
